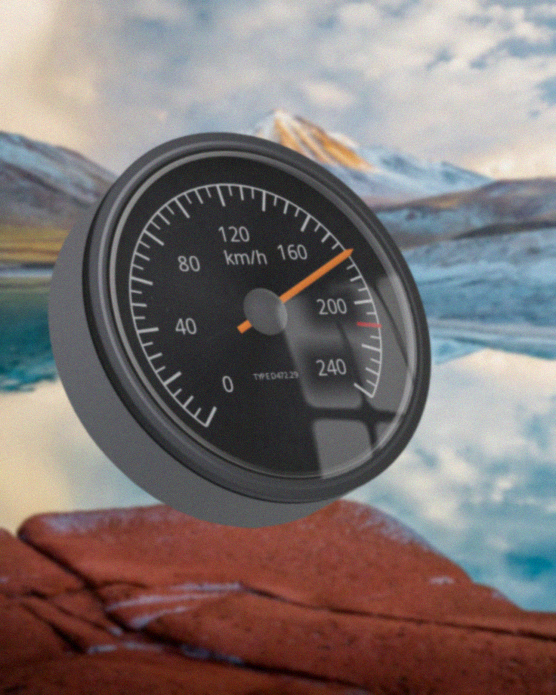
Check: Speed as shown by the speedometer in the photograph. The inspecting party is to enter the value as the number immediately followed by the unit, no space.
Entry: 180km/h
